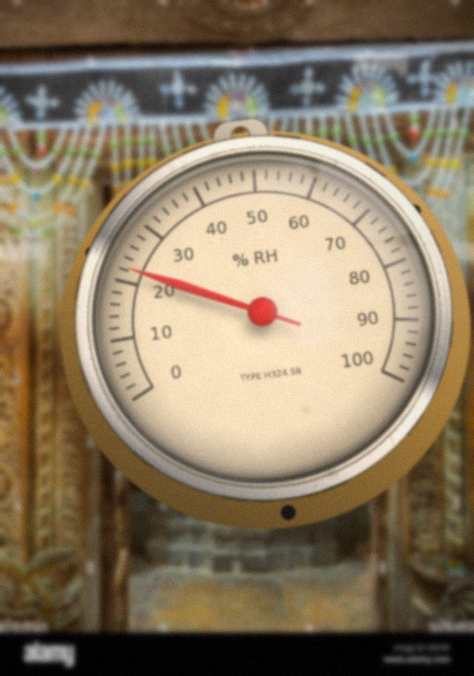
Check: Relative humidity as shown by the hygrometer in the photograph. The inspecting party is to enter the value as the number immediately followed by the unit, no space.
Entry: 22%
